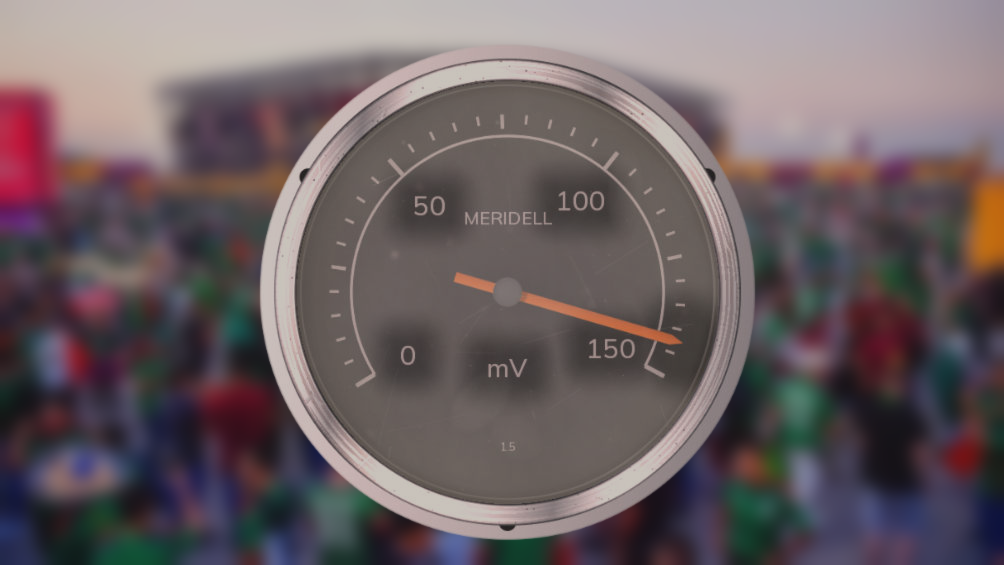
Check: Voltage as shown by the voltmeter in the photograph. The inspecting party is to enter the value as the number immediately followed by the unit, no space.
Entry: 142.5mV
